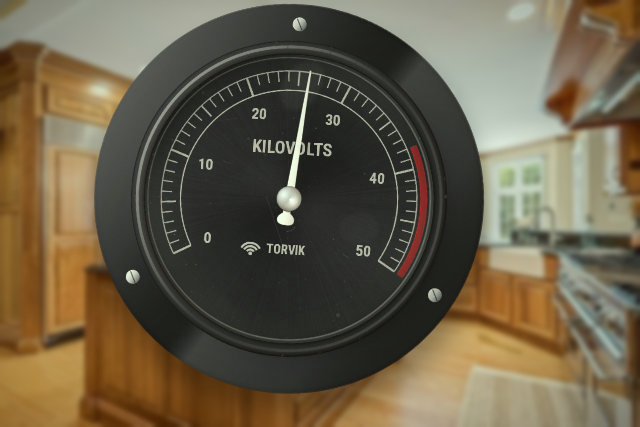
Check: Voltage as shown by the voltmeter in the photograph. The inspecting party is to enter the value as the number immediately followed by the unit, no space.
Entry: 26kV
